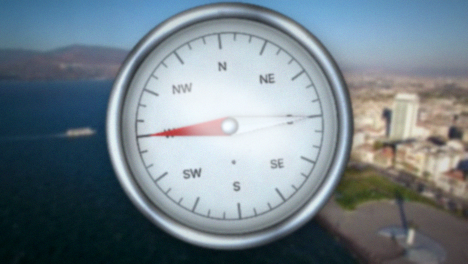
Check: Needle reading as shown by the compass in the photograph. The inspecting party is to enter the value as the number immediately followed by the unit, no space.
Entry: 270°
